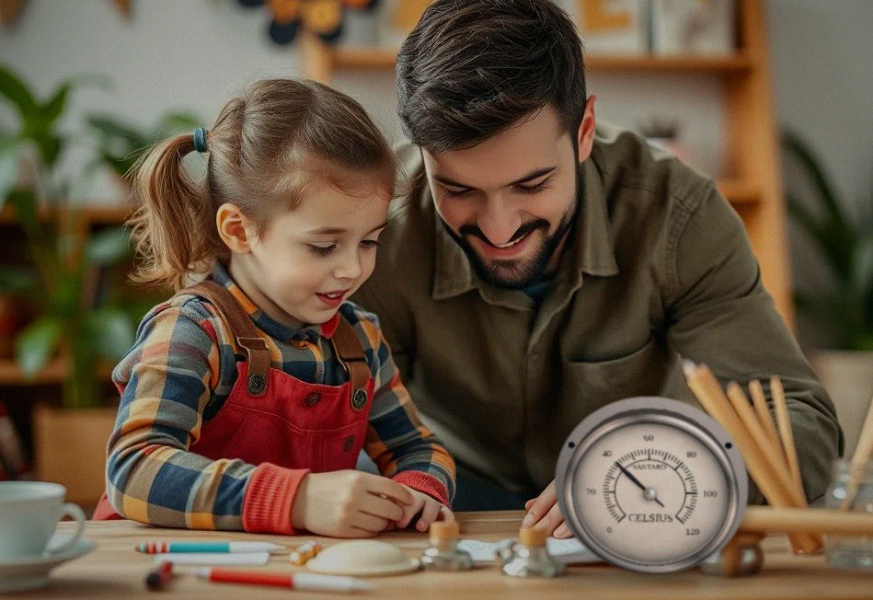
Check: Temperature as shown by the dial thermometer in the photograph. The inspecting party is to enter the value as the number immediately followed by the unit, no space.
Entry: 40°C
